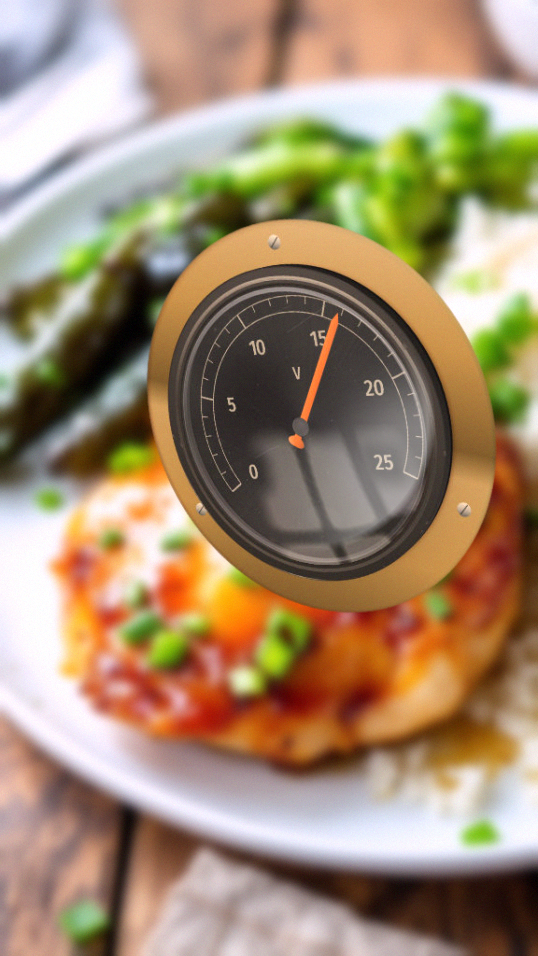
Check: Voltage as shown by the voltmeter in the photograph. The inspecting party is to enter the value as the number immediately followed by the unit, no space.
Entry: 16V
